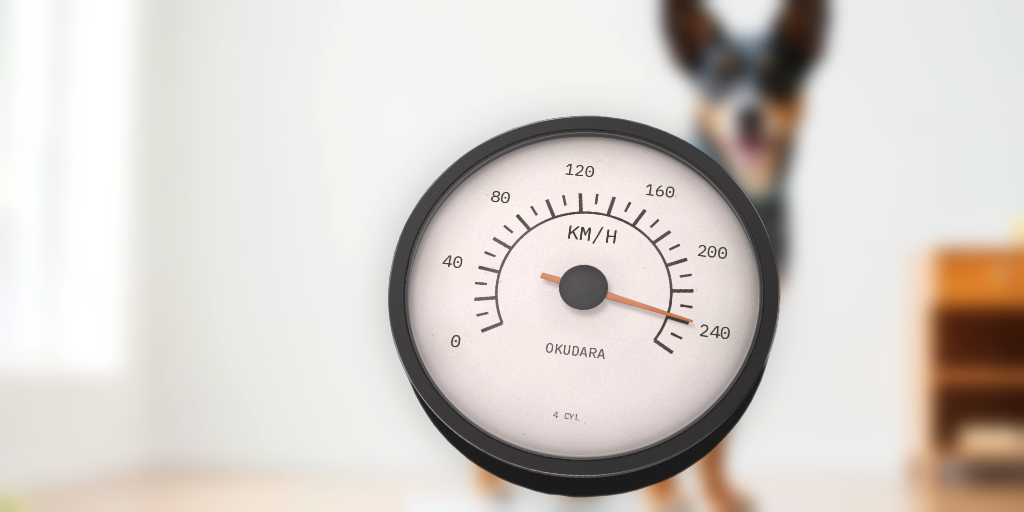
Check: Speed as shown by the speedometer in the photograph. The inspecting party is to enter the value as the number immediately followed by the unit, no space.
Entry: 240km/h
